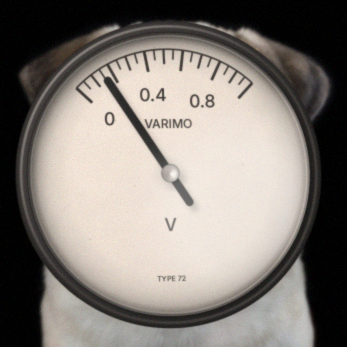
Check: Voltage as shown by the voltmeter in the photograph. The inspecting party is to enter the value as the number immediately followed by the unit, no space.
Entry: 0.15V
